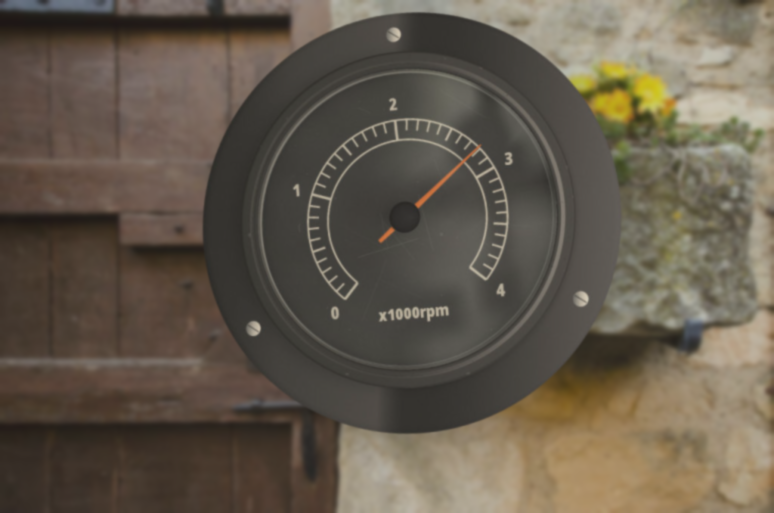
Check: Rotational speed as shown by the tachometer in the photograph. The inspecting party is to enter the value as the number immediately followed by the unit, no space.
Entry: 2800rpm
